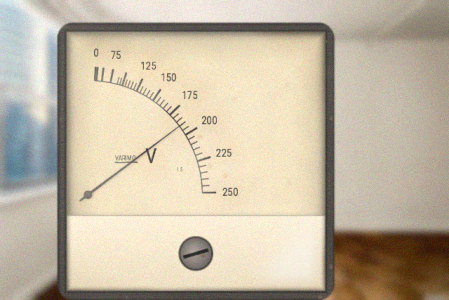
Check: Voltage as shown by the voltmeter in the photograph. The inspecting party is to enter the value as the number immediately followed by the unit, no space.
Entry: 190V
